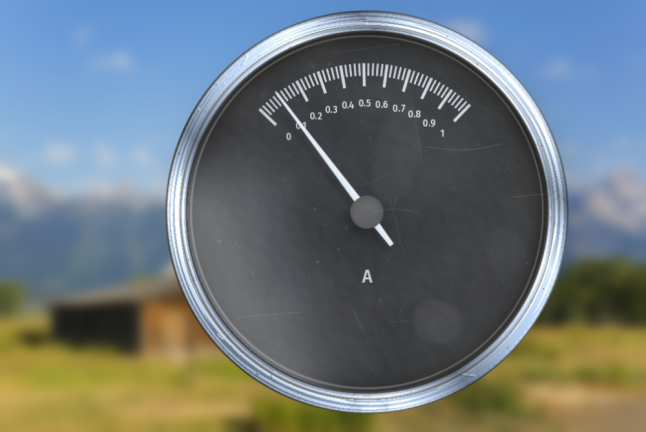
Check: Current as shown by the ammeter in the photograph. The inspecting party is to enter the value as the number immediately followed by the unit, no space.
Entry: 0.1A
